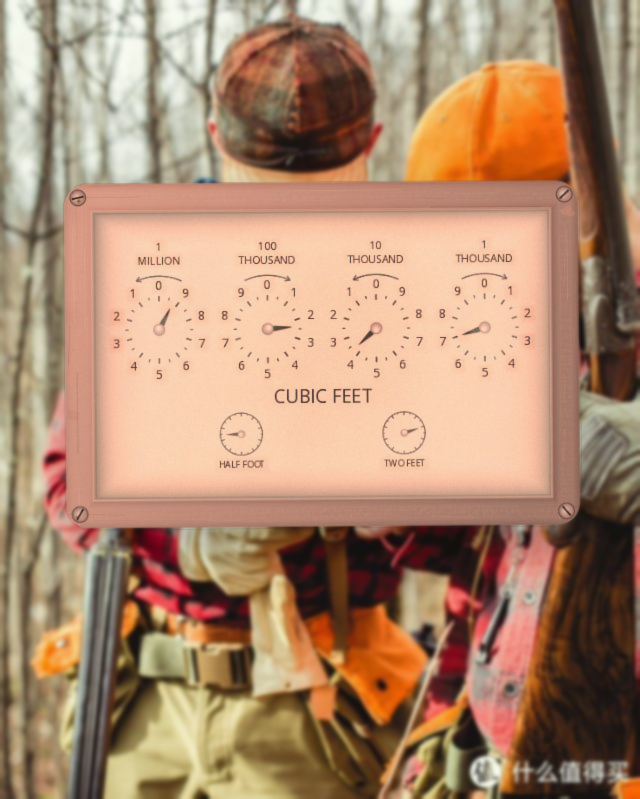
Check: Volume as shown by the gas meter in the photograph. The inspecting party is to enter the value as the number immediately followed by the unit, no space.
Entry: 923700ft³
